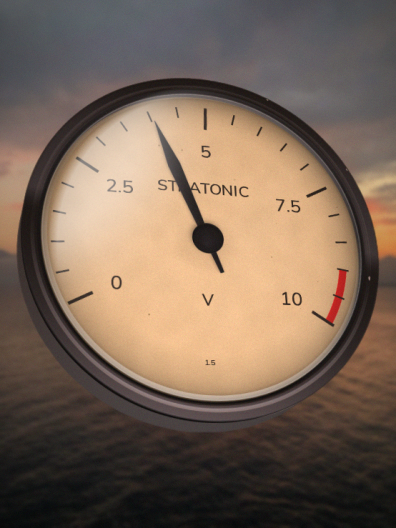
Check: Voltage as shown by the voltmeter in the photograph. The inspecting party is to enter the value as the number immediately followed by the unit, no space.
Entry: 4V
